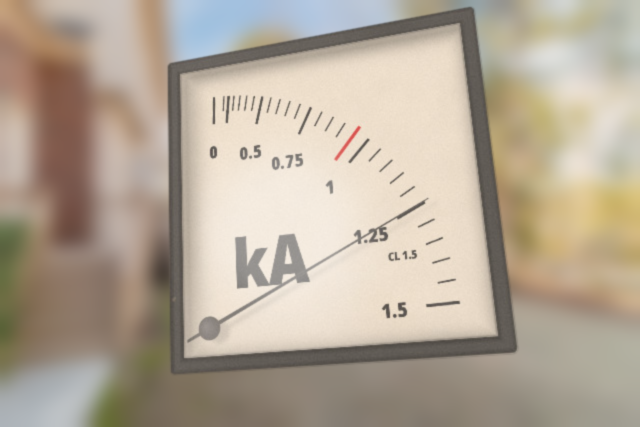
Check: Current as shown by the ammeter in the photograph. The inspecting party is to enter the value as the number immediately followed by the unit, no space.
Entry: 1.25kA
